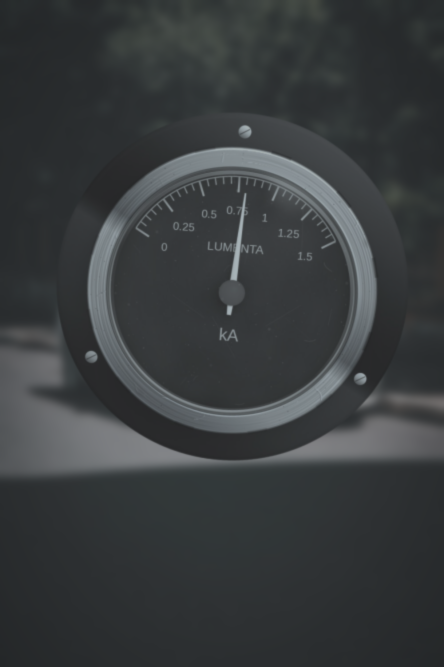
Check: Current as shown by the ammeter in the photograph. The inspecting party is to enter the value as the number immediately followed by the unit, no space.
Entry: 0.8kA
